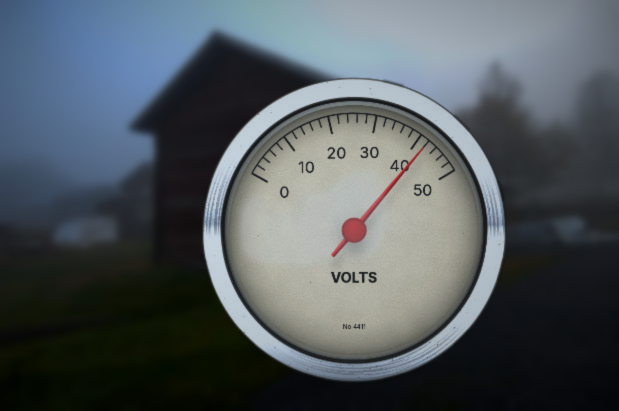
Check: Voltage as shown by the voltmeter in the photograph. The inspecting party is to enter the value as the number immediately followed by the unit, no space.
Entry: 42V
